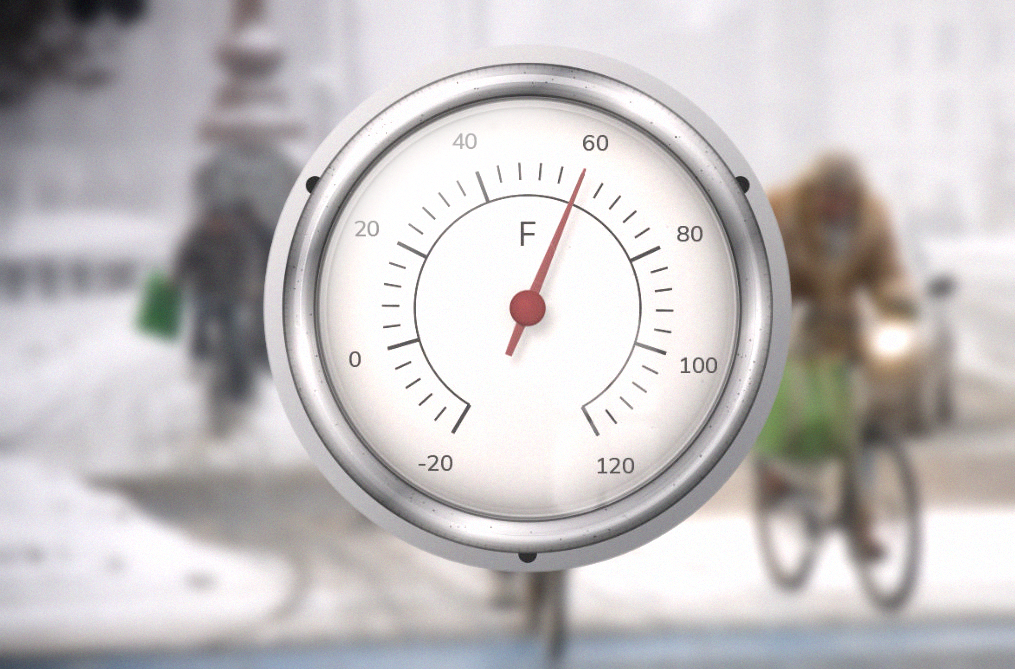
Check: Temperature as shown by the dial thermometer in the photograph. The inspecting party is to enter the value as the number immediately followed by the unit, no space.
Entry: 60°F
